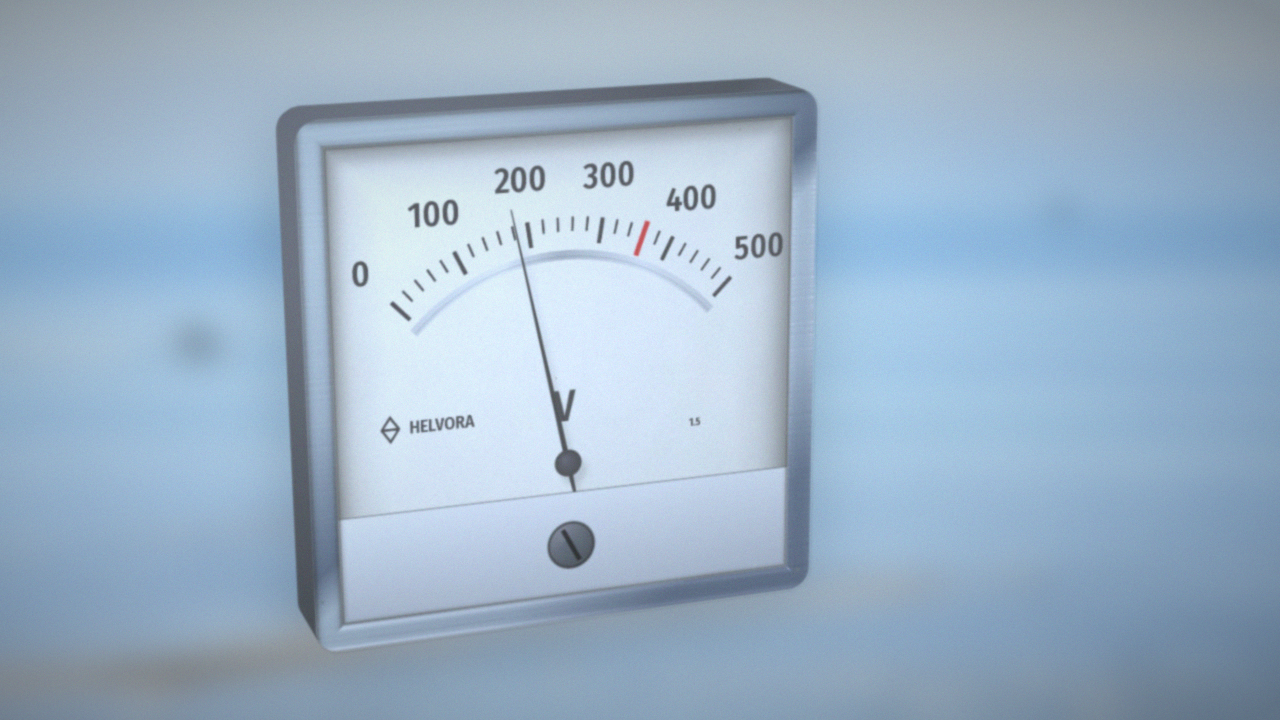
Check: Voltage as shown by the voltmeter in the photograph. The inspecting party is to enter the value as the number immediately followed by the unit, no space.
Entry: 180V
